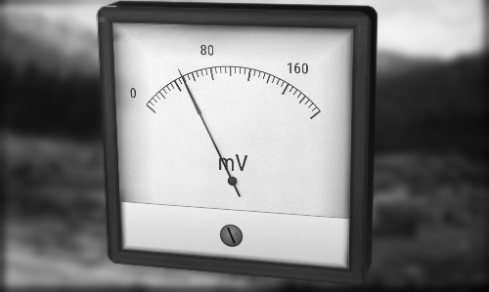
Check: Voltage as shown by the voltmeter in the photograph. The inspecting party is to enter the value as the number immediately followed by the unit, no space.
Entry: 50mV
